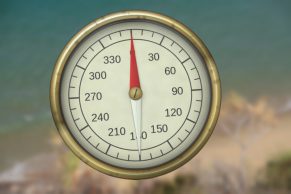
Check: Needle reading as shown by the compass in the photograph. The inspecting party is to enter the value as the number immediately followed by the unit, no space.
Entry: 0°
